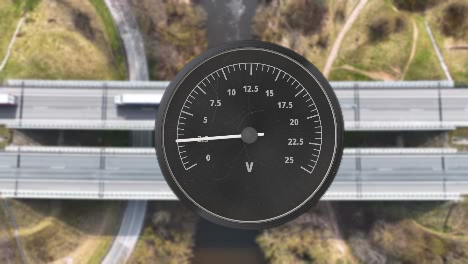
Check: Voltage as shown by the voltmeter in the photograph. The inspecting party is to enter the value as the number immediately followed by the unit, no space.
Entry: 2.5V
